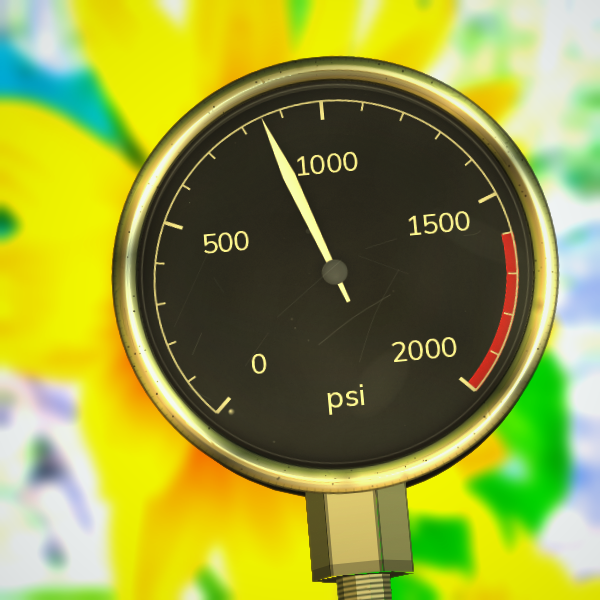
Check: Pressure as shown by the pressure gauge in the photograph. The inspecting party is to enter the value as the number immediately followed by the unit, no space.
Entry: 850psi
